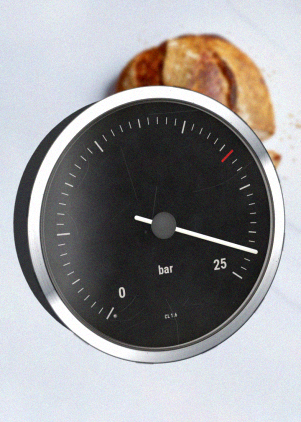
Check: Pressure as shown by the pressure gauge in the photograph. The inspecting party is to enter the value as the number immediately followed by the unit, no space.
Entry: 23.5bar
